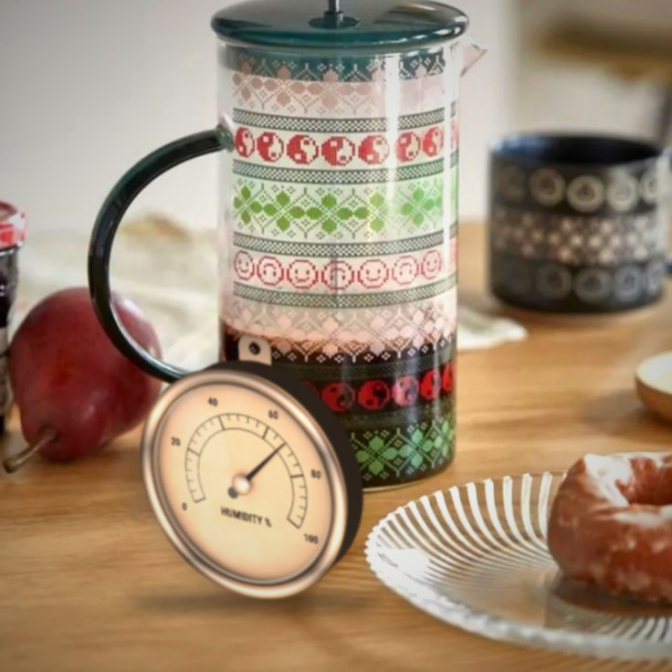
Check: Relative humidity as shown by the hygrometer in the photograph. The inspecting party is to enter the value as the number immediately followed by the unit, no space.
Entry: 68%
